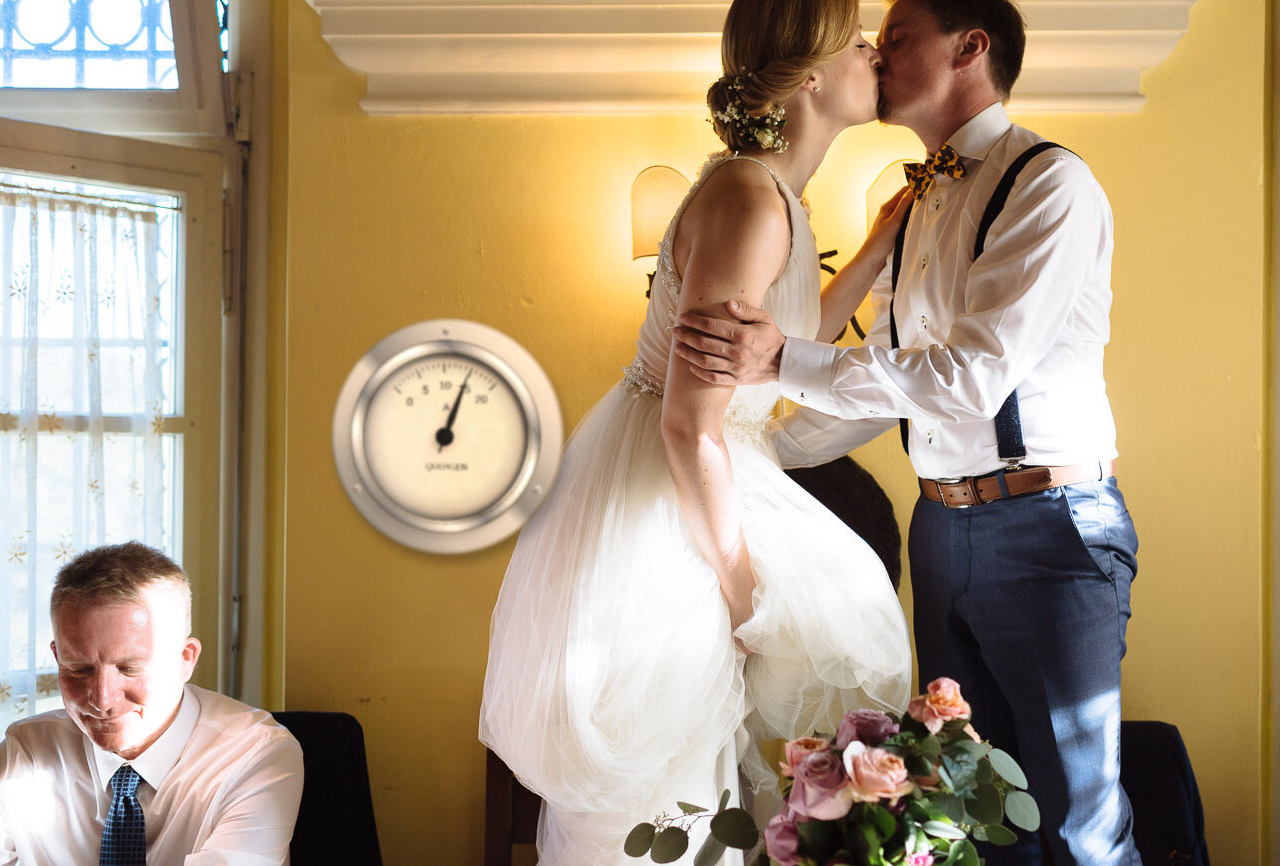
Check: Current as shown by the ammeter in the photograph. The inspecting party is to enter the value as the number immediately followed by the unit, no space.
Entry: 15A
